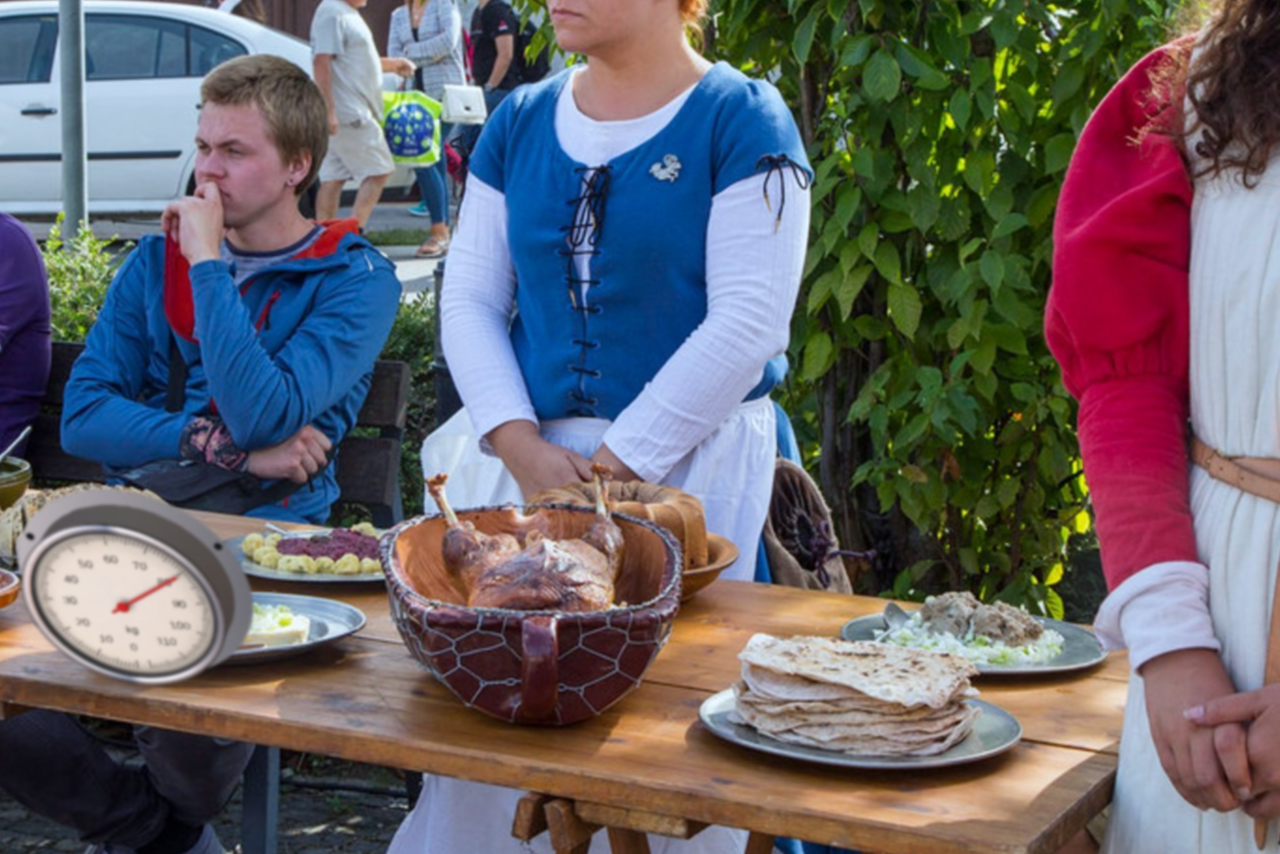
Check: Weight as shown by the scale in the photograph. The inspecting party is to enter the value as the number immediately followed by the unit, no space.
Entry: 80kg
